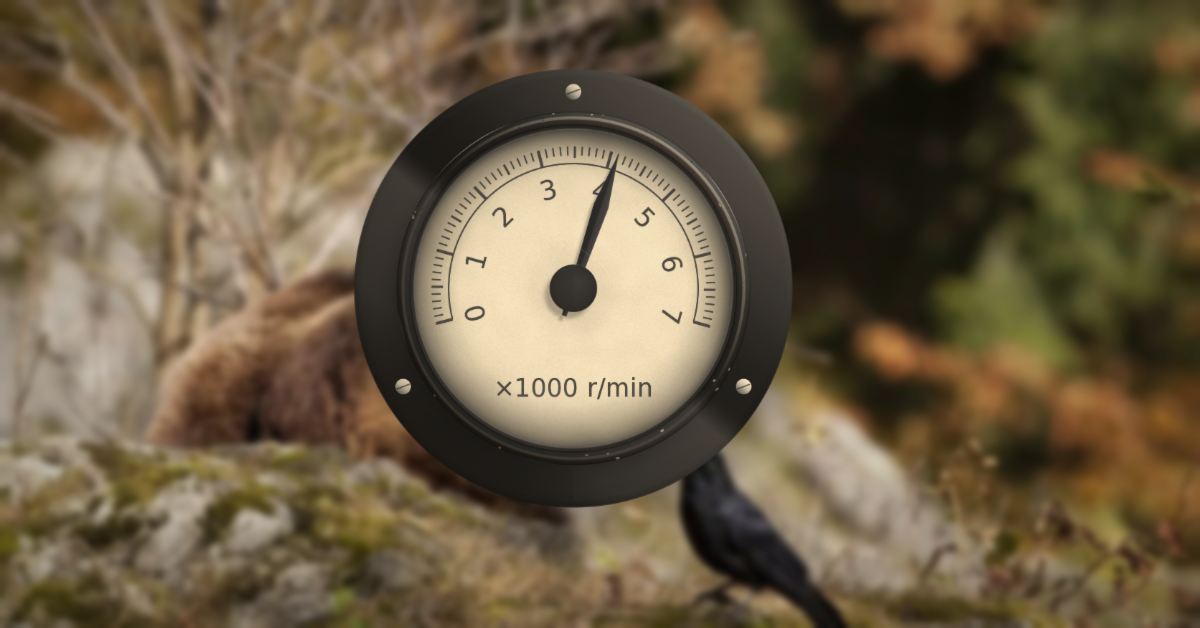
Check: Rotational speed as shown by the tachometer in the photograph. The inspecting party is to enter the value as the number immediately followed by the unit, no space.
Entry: 4100rpm
